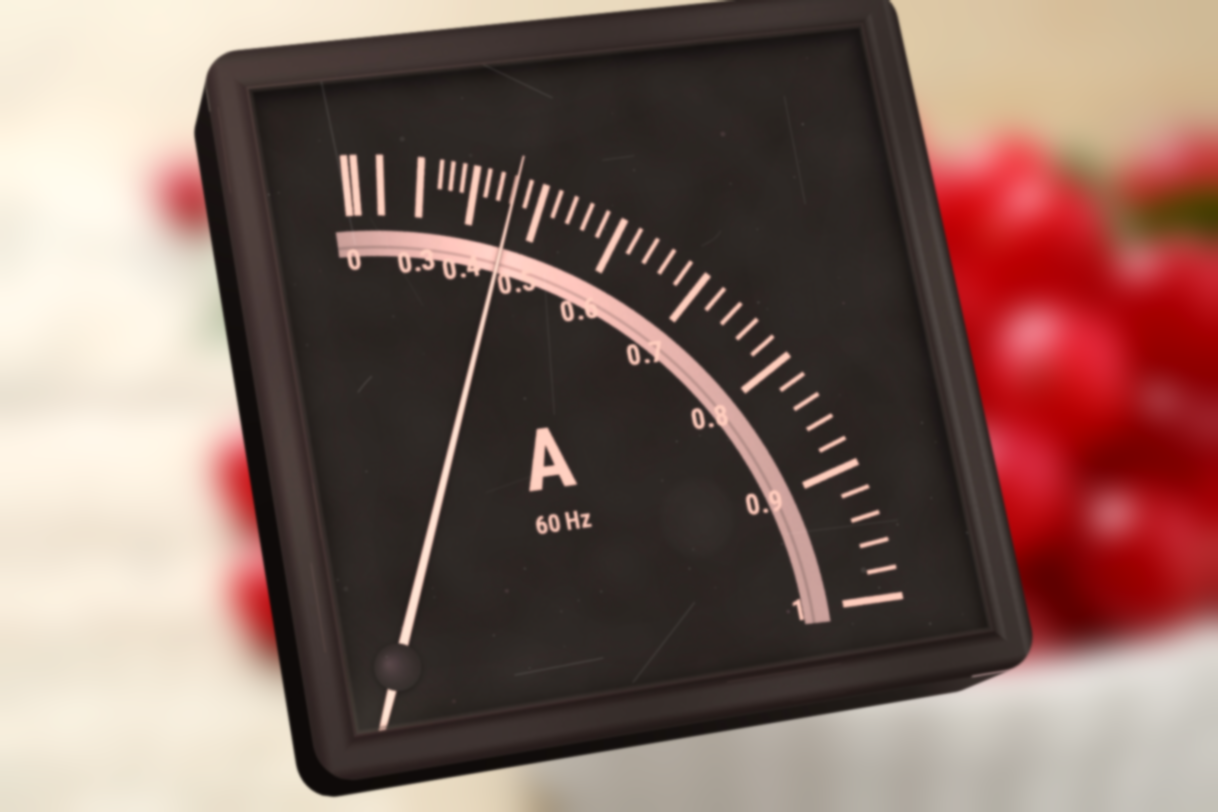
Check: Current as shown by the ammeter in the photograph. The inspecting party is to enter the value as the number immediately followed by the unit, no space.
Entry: 0.46A
